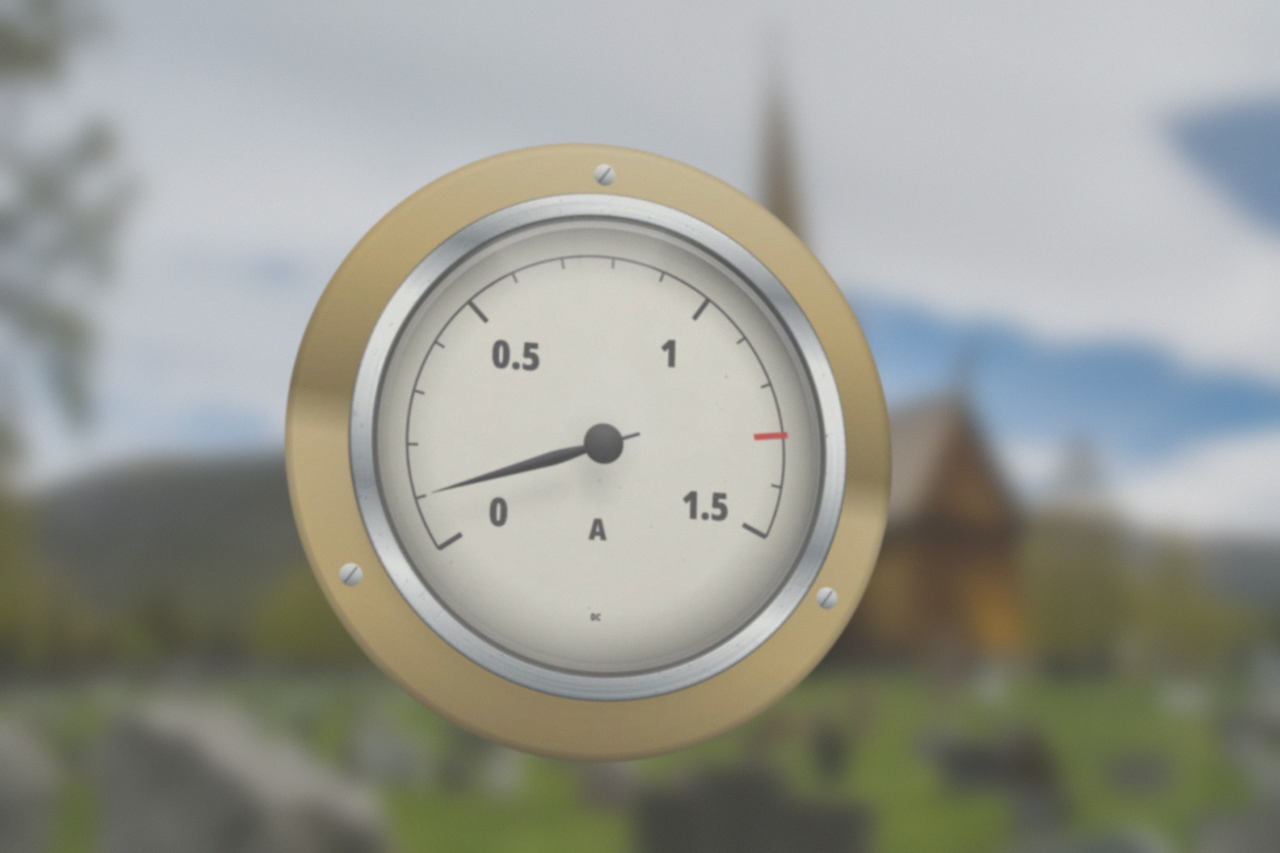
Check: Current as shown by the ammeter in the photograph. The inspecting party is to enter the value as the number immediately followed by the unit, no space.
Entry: 0.1A
